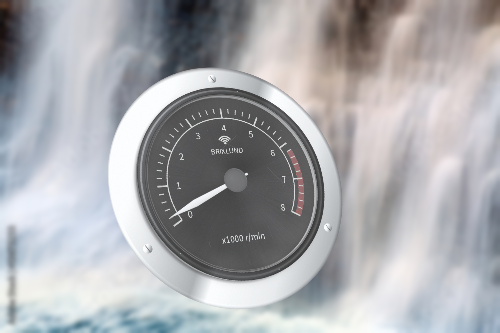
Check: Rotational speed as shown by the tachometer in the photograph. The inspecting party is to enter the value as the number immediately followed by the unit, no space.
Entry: 200rpm
